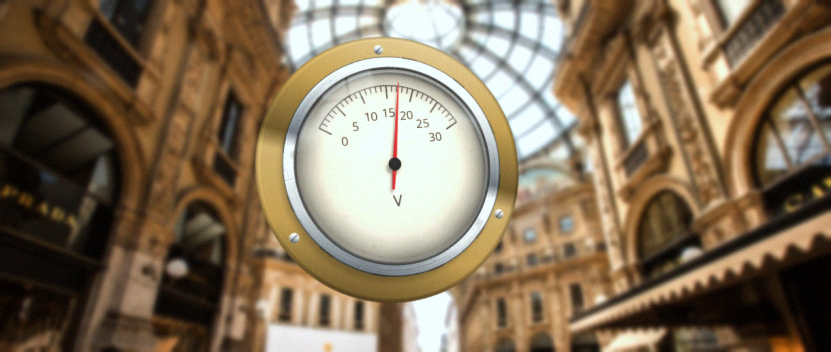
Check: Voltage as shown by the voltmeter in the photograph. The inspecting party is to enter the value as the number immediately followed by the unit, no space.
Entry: 17V
